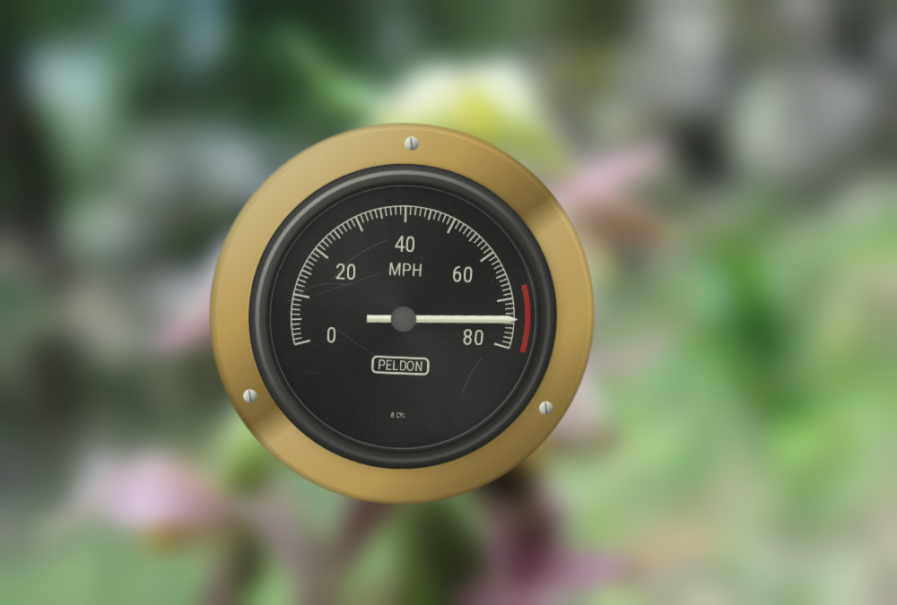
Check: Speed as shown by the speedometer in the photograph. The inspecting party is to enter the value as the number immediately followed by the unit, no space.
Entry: 74mph
